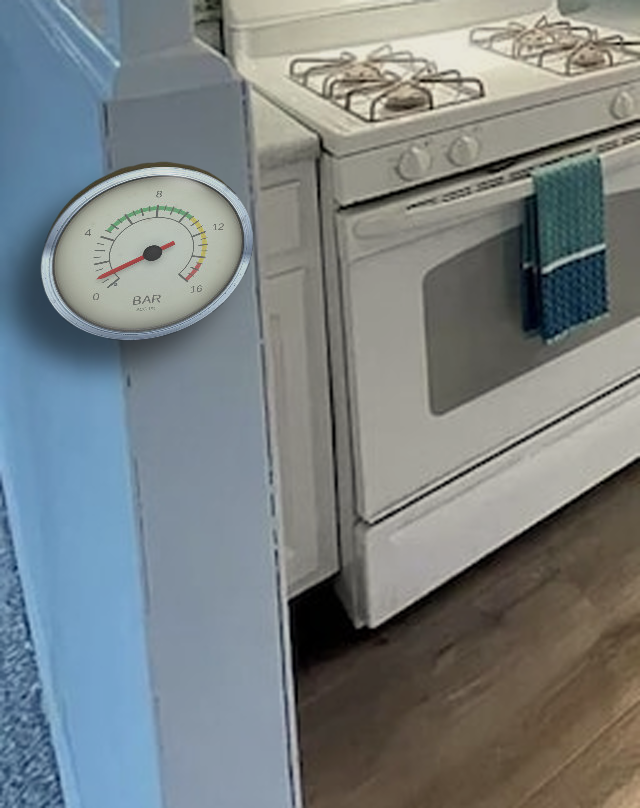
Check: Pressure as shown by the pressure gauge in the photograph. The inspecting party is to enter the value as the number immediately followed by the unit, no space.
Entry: 1bar
